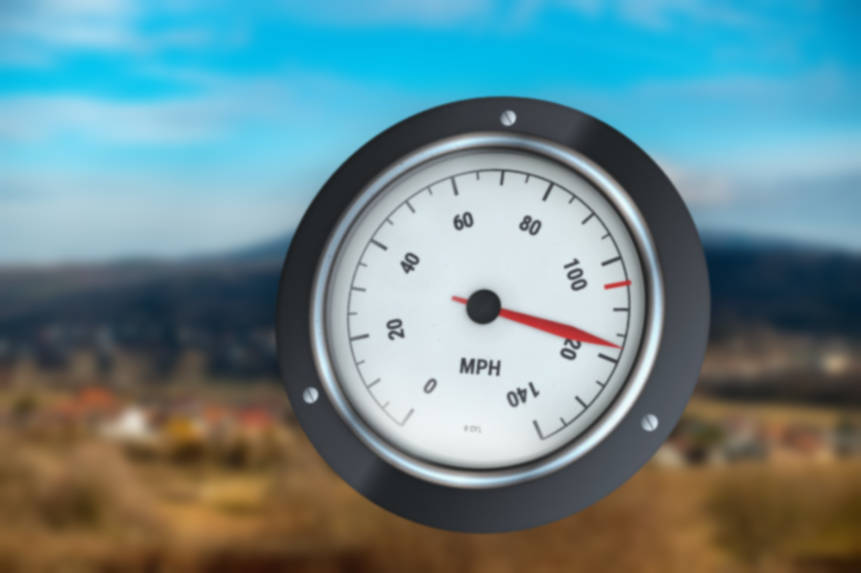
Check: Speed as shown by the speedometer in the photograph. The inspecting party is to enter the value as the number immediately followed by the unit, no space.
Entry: 117.5mph
